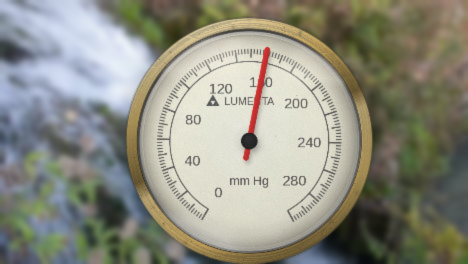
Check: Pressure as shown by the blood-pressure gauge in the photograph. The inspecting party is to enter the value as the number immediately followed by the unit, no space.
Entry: 160mmHg
